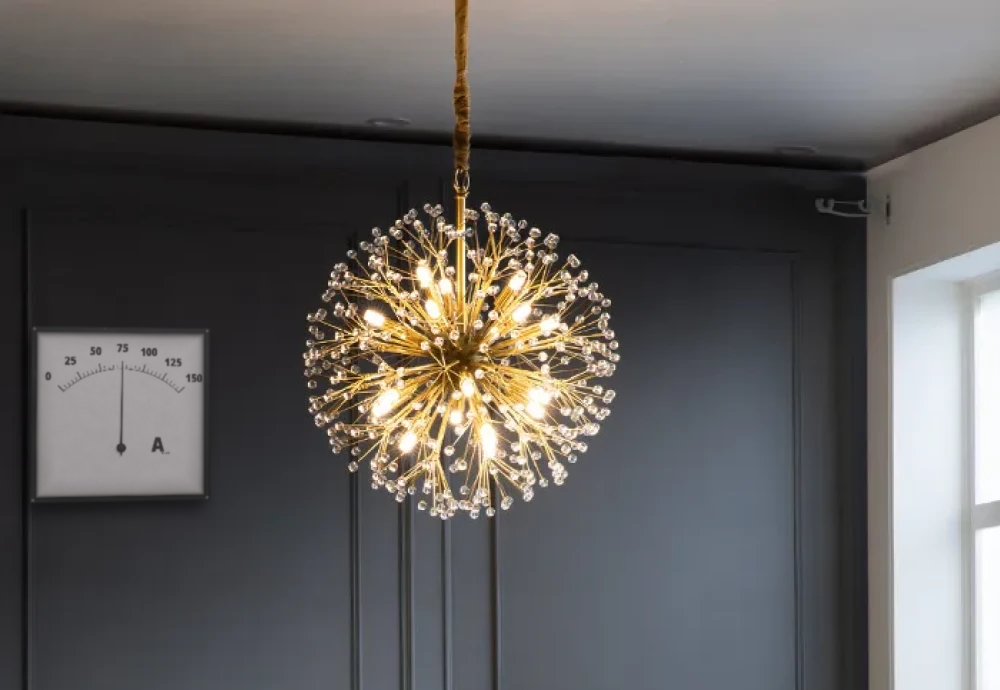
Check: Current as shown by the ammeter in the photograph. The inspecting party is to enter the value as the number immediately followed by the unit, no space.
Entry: 75A
